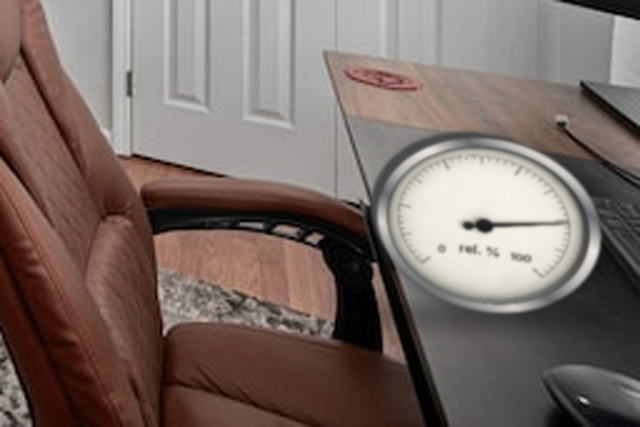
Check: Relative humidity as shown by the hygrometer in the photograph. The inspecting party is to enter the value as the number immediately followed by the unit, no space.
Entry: 80%
